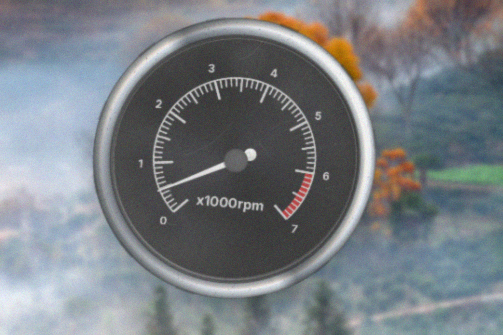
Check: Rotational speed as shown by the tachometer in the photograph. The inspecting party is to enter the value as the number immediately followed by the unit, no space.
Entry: 500rpm
